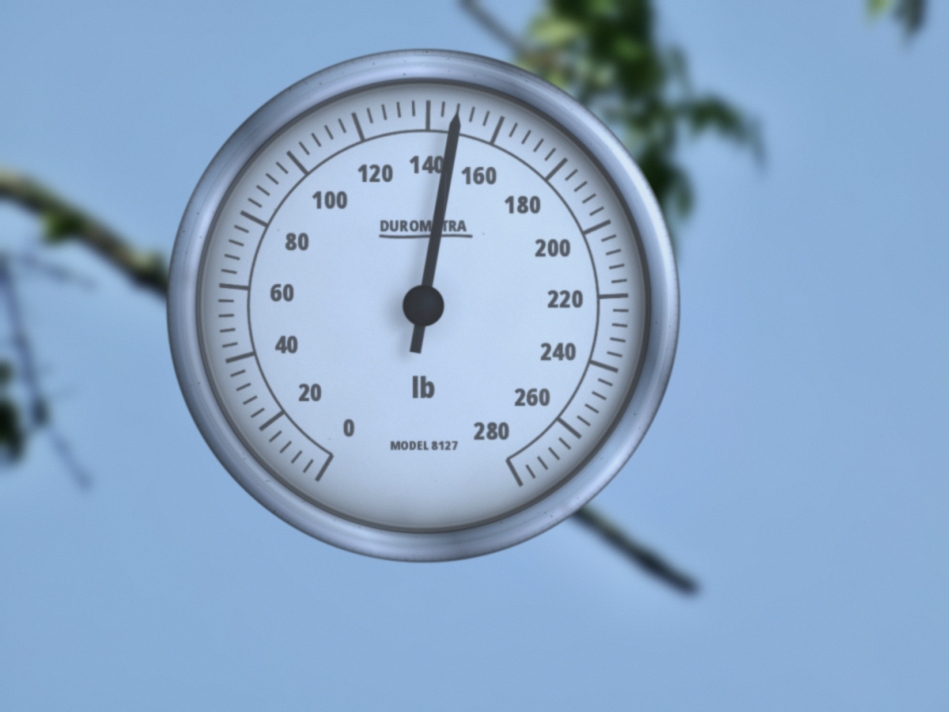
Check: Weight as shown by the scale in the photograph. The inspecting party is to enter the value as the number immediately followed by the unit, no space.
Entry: 148lb
